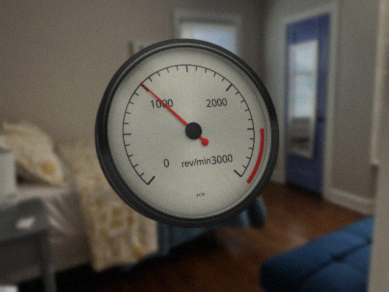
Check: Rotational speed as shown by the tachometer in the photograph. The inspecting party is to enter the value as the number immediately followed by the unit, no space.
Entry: 1000rpm
